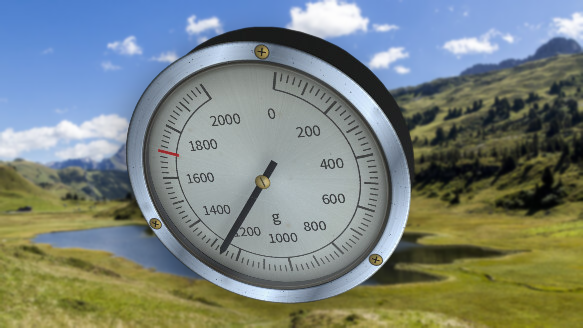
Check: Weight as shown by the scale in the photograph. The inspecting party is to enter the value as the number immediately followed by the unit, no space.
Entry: 1260g
